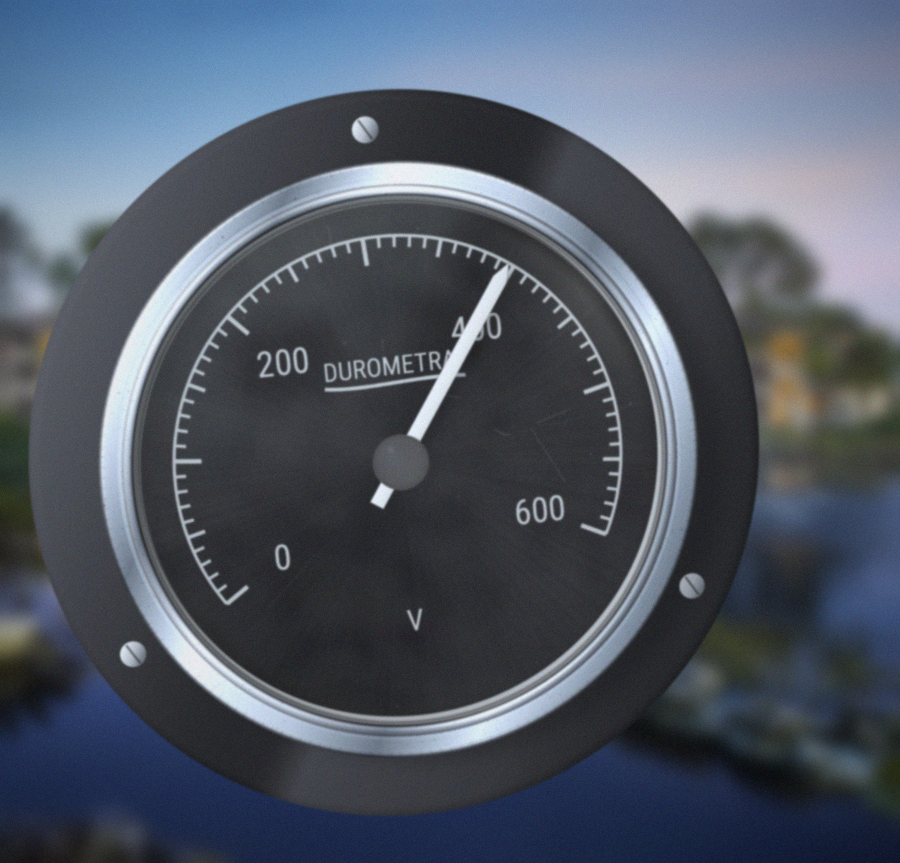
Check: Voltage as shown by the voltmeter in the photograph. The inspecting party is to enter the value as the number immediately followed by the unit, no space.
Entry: 395V
